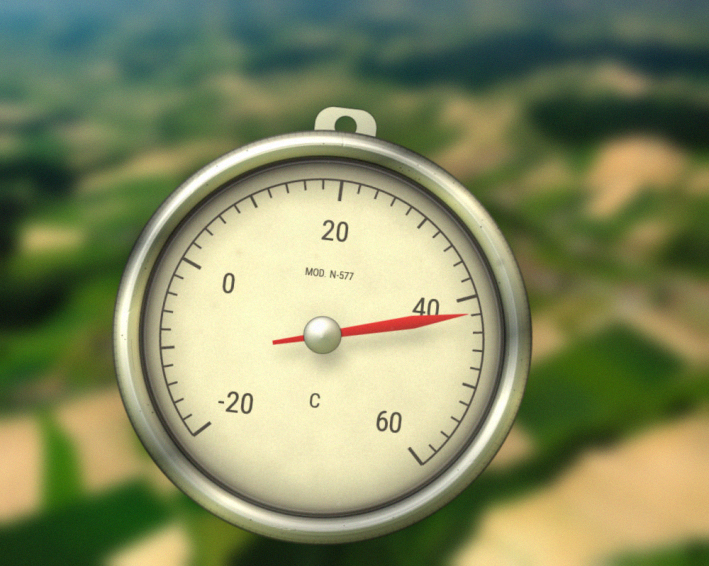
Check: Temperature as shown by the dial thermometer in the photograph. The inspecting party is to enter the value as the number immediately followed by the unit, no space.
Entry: 42°C
